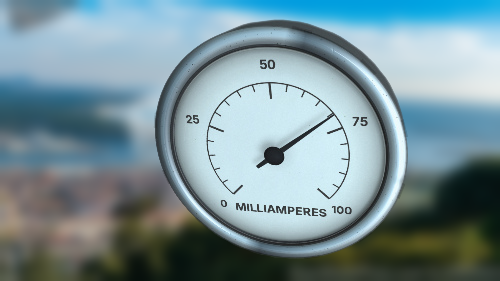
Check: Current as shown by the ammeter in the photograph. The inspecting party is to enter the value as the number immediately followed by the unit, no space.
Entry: 70mA
